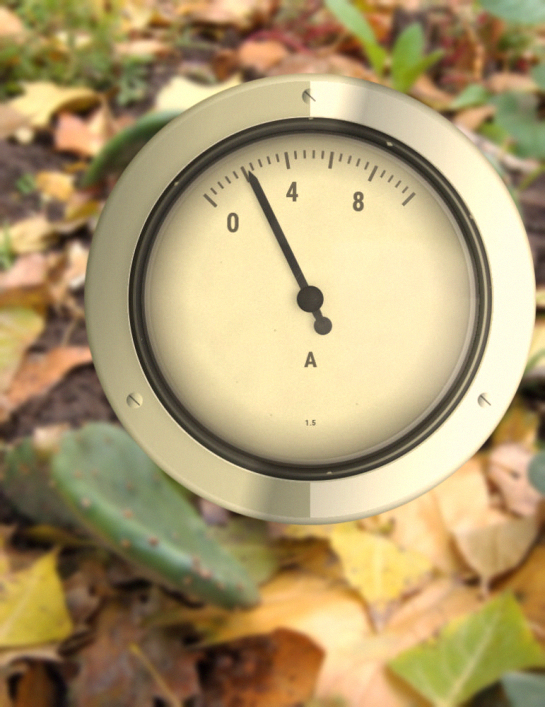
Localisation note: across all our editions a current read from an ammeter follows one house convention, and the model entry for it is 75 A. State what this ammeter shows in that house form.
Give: 2.2 A
